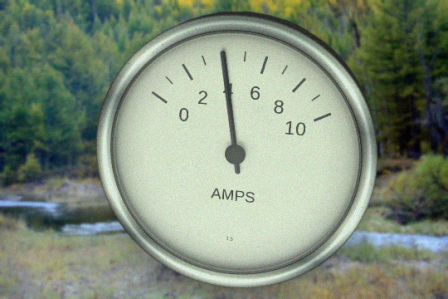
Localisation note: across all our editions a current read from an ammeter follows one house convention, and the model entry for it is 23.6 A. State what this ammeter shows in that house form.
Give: 4 A
